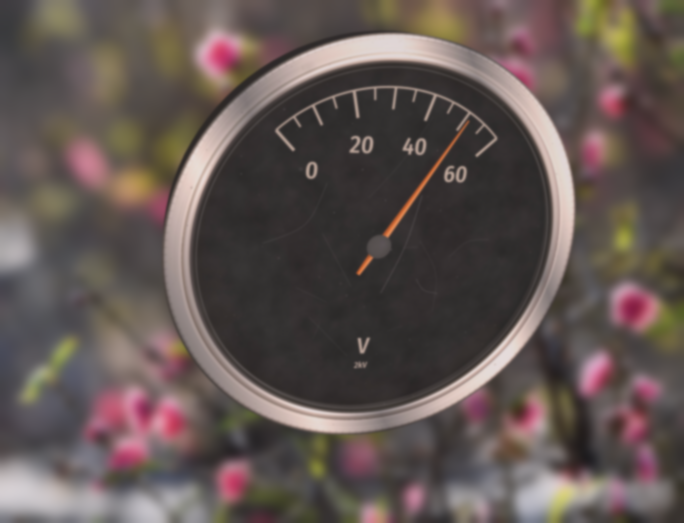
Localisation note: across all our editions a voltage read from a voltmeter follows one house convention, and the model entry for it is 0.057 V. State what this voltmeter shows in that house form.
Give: 50 V
